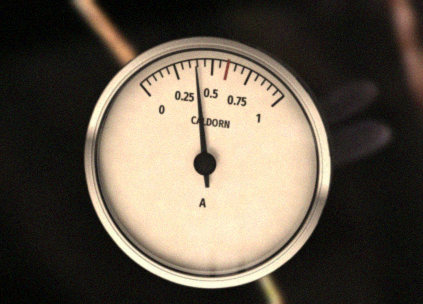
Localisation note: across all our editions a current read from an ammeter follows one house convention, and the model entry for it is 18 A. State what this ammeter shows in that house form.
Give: 0.4 A
